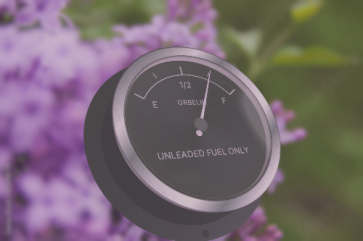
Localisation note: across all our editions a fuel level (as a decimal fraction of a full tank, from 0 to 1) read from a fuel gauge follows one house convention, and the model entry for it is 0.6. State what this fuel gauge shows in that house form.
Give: 0.75
